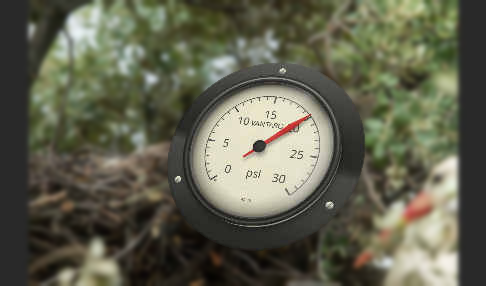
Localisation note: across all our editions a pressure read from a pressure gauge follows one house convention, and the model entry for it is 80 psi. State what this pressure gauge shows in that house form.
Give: 20 psi
